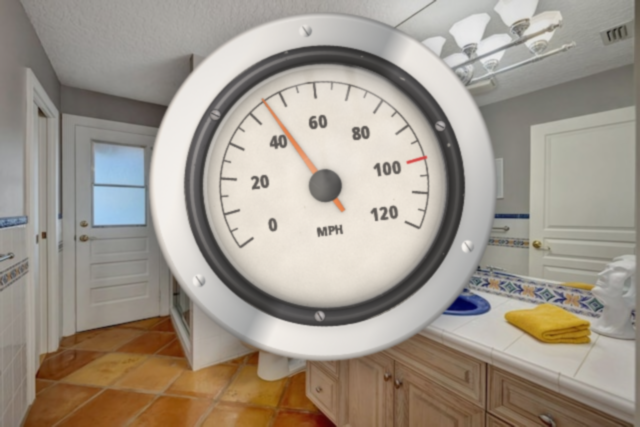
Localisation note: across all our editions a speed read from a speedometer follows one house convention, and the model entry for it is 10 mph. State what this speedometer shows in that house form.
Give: 45 mph
